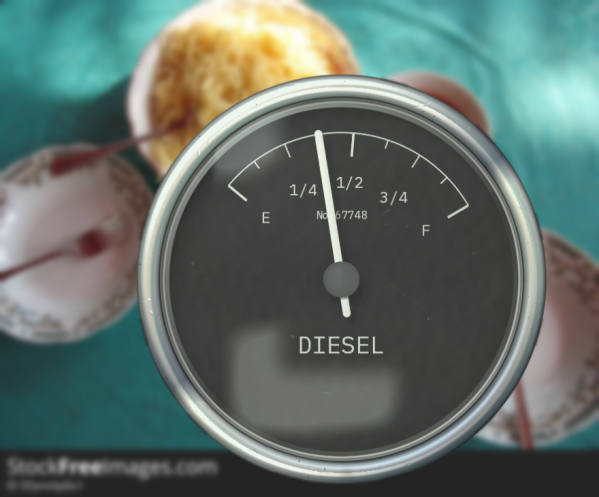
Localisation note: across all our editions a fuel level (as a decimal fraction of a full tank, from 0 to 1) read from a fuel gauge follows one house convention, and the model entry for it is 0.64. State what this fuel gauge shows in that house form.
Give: 0.375
